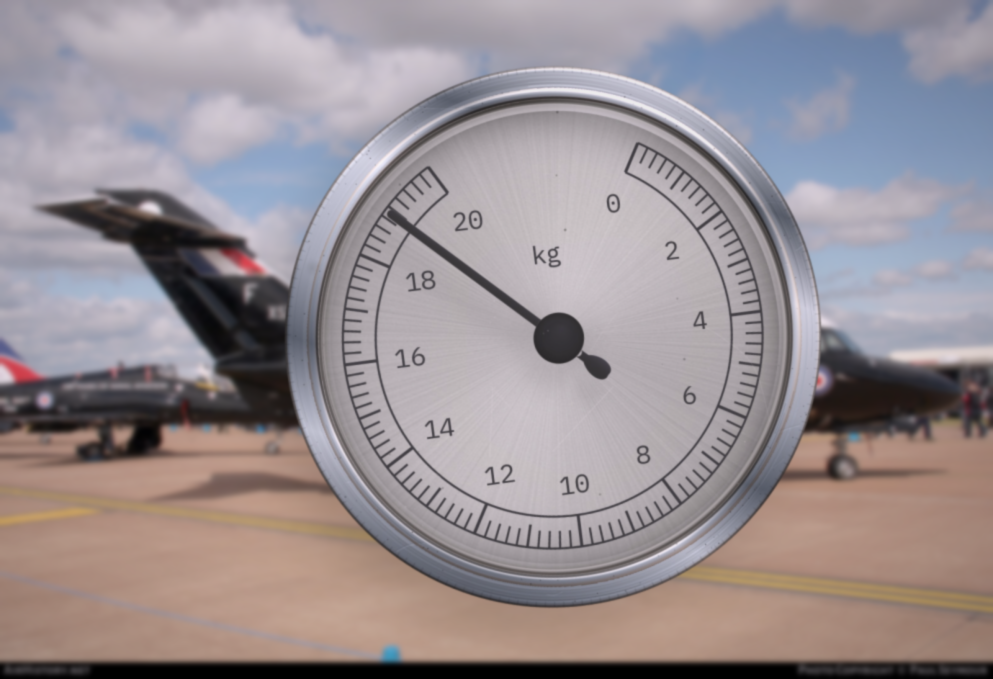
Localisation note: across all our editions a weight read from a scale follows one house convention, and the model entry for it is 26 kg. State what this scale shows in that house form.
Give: 18.9 kg
